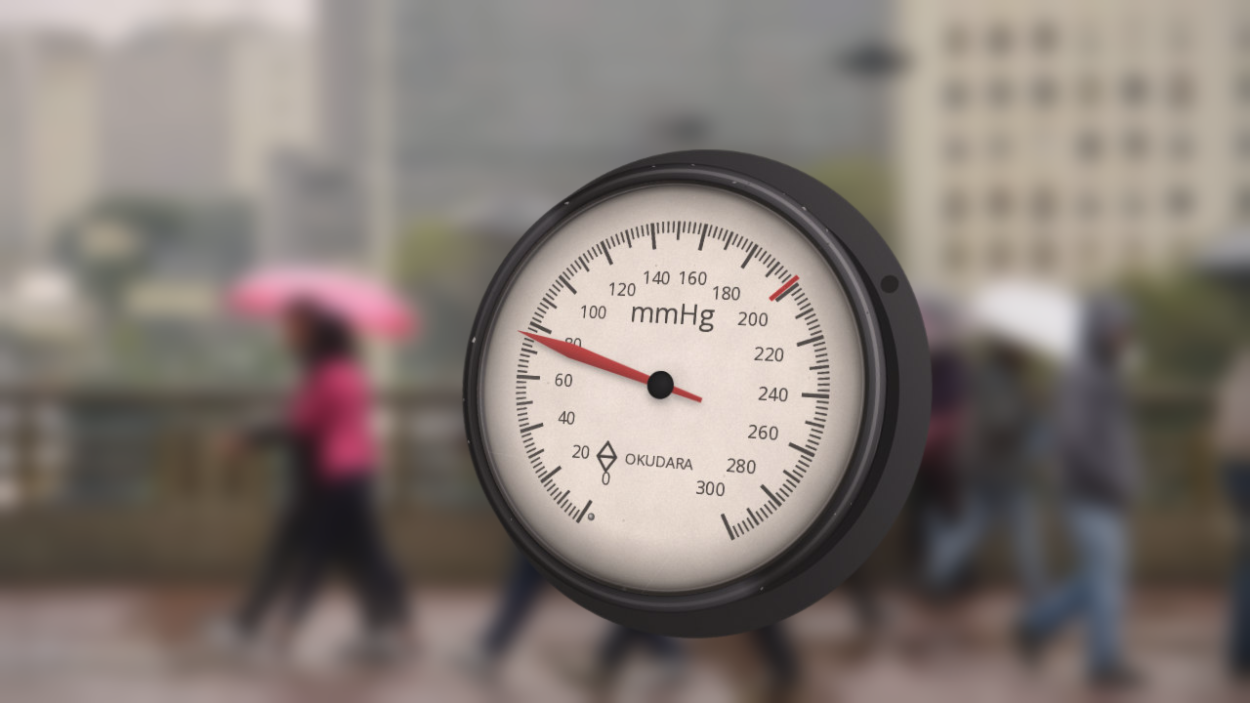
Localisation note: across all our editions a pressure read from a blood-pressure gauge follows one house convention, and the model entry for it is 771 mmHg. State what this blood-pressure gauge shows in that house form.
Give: 76 mmHg
